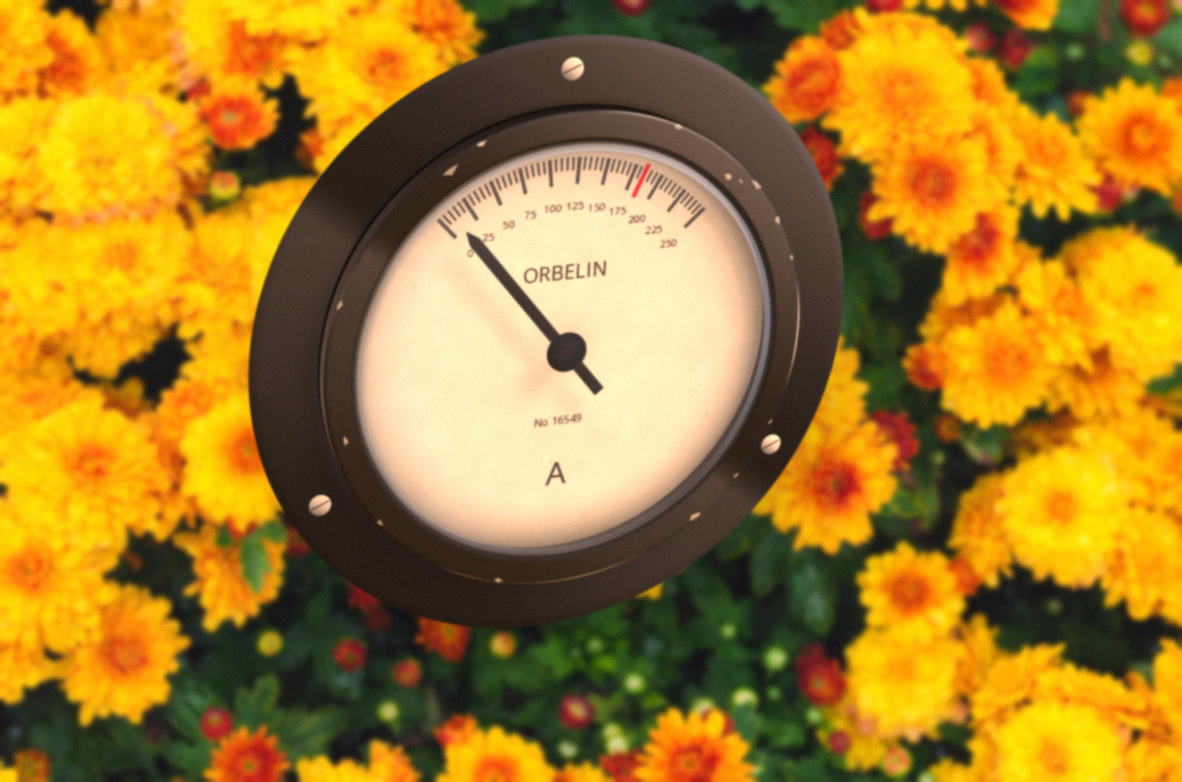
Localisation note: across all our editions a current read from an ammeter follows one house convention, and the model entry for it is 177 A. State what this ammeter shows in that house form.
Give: 10 A
